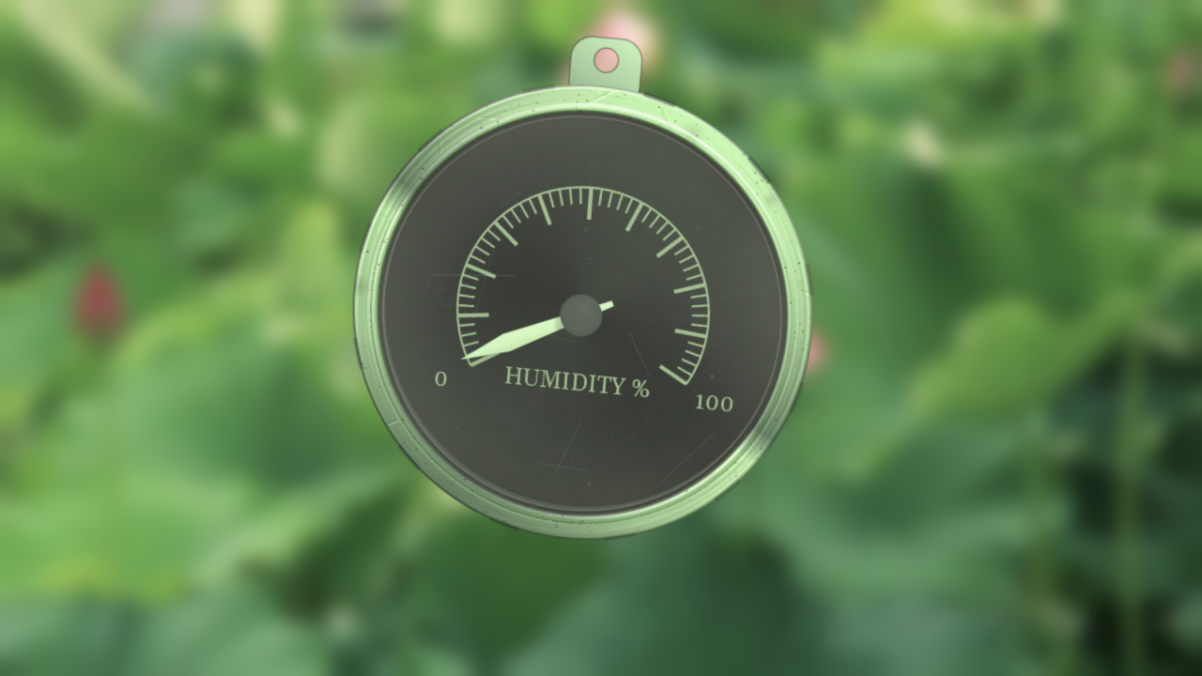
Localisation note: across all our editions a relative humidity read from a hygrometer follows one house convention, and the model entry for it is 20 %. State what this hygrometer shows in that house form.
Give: 2 %
